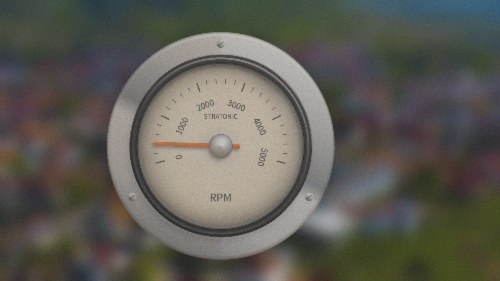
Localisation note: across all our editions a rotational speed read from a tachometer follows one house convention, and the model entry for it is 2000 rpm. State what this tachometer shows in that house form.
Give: 400 rpm
